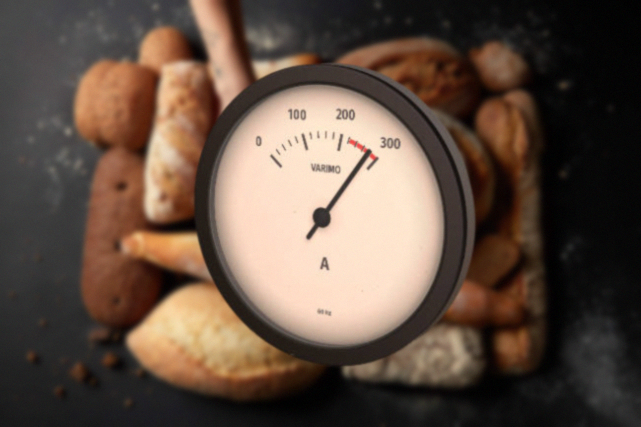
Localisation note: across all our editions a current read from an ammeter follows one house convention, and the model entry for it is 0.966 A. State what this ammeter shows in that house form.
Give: 280 A
